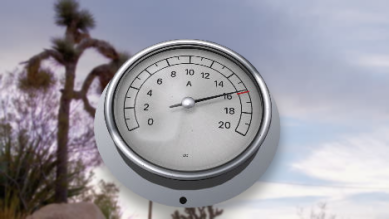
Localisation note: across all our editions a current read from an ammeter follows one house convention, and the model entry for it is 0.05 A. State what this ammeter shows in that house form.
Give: 16 A
